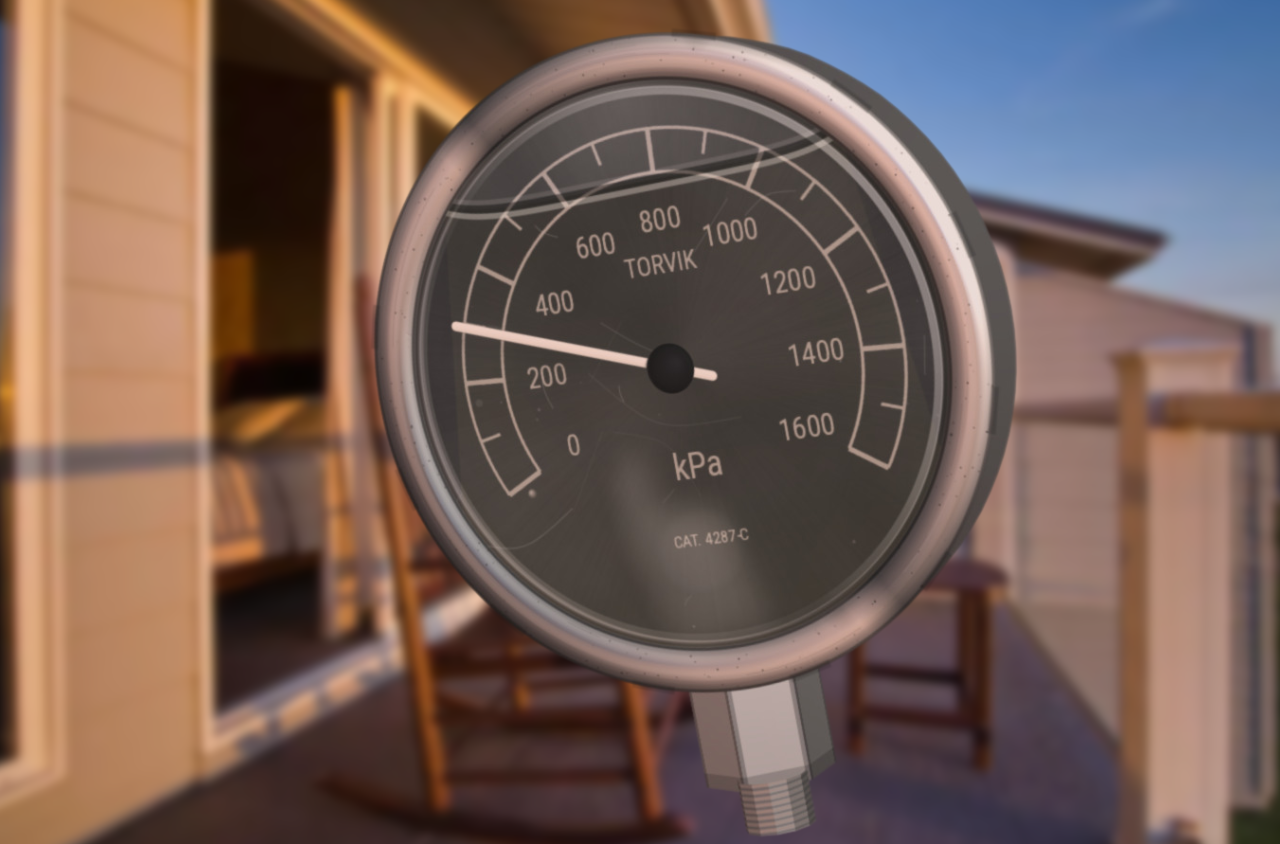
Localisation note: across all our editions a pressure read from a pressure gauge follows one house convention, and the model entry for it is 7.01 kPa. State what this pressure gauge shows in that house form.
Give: 300 kPa
